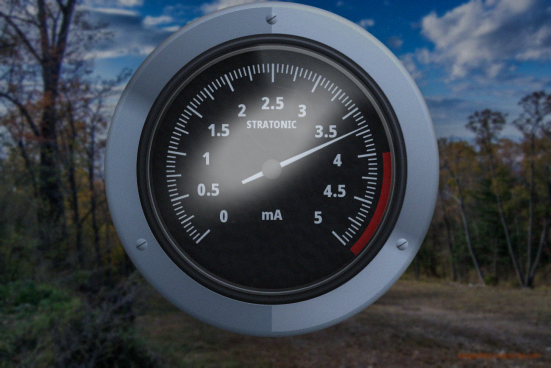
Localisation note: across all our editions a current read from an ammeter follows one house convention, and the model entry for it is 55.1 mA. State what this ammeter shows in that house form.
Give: 3.7 mA
